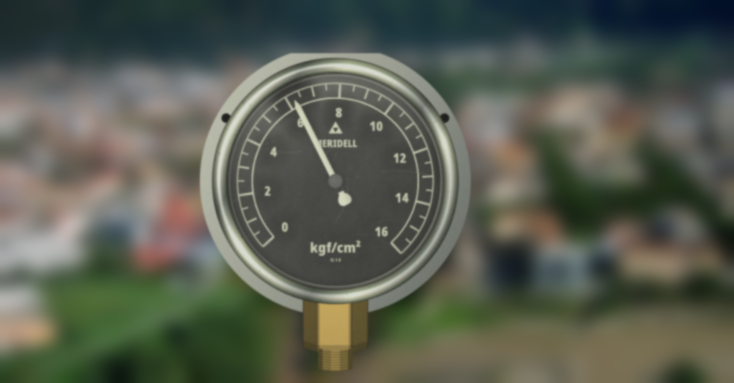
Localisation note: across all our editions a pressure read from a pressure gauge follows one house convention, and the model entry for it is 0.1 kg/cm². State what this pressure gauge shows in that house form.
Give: 6.25 kg/cm²
